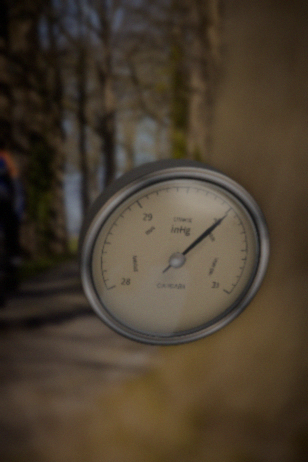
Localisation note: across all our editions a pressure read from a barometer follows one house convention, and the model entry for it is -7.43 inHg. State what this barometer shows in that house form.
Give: 30 inHg
